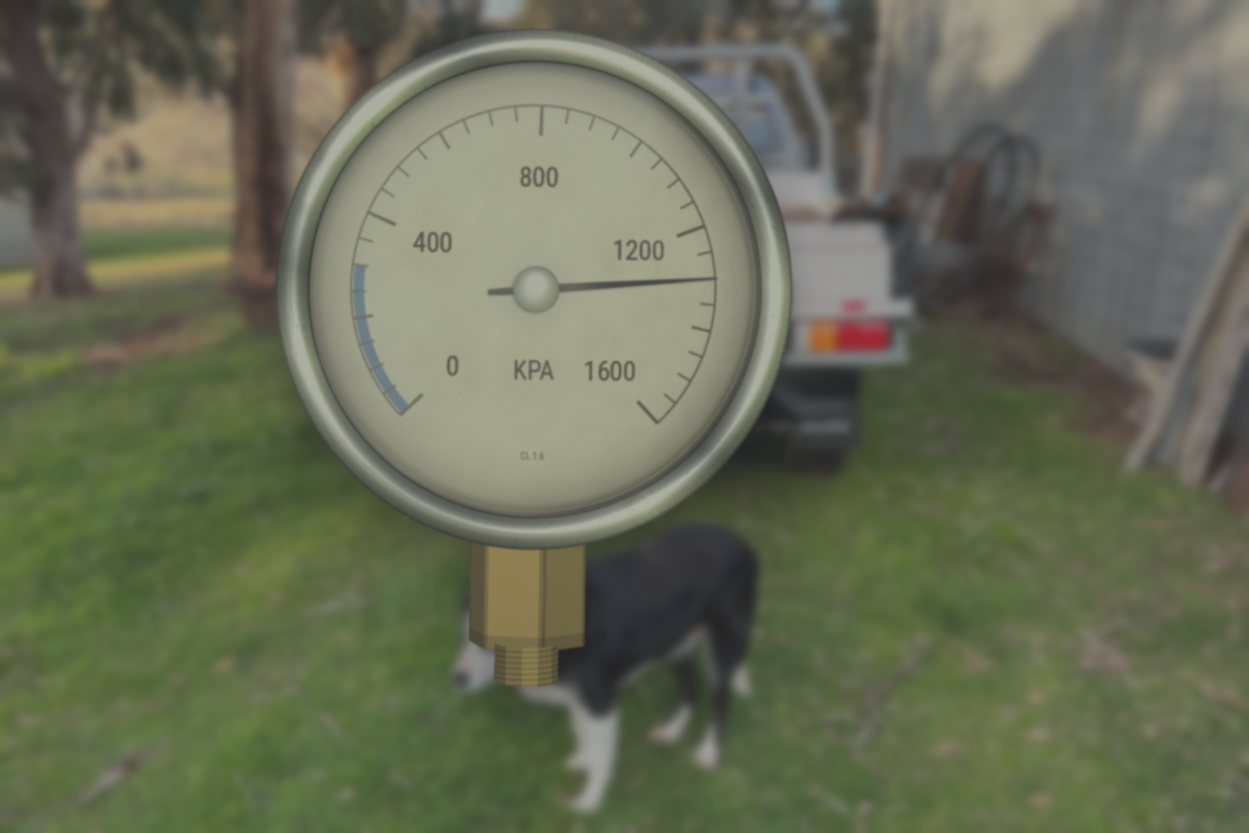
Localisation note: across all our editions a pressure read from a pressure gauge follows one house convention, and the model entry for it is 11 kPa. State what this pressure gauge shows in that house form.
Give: 1300 kPa
